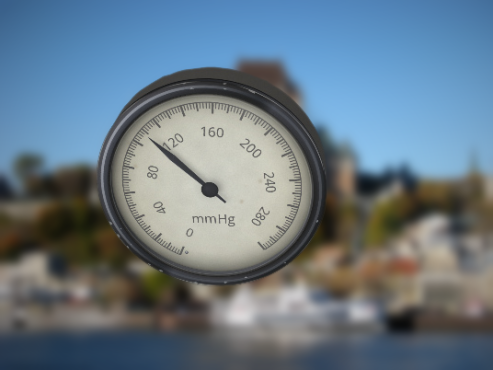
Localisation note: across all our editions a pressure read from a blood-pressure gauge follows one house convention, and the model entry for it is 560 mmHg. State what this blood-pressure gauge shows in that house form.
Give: 110 mmHg
